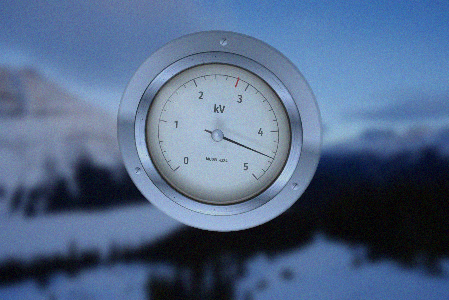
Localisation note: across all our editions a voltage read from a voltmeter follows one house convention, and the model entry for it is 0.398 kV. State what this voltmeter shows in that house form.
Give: 4.5 kV
